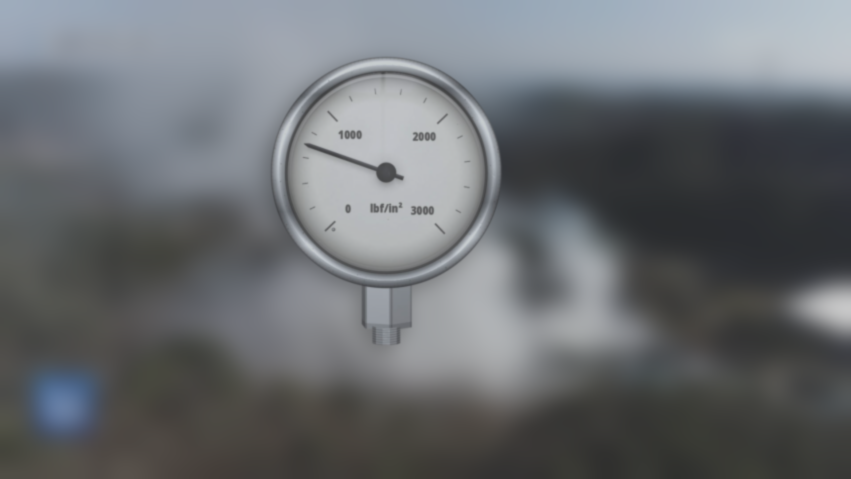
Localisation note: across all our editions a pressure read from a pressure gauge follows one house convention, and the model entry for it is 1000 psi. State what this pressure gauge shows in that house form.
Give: 700 psi
